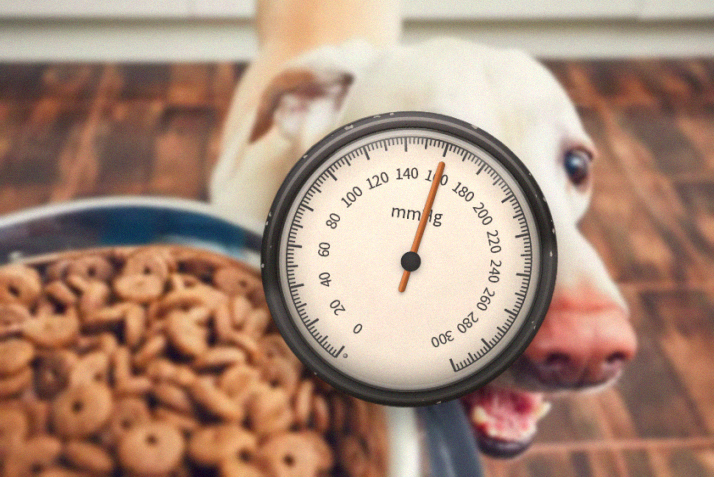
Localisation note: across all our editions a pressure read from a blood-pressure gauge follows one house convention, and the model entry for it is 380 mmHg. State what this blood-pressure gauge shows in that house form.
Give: 160 mmHg
